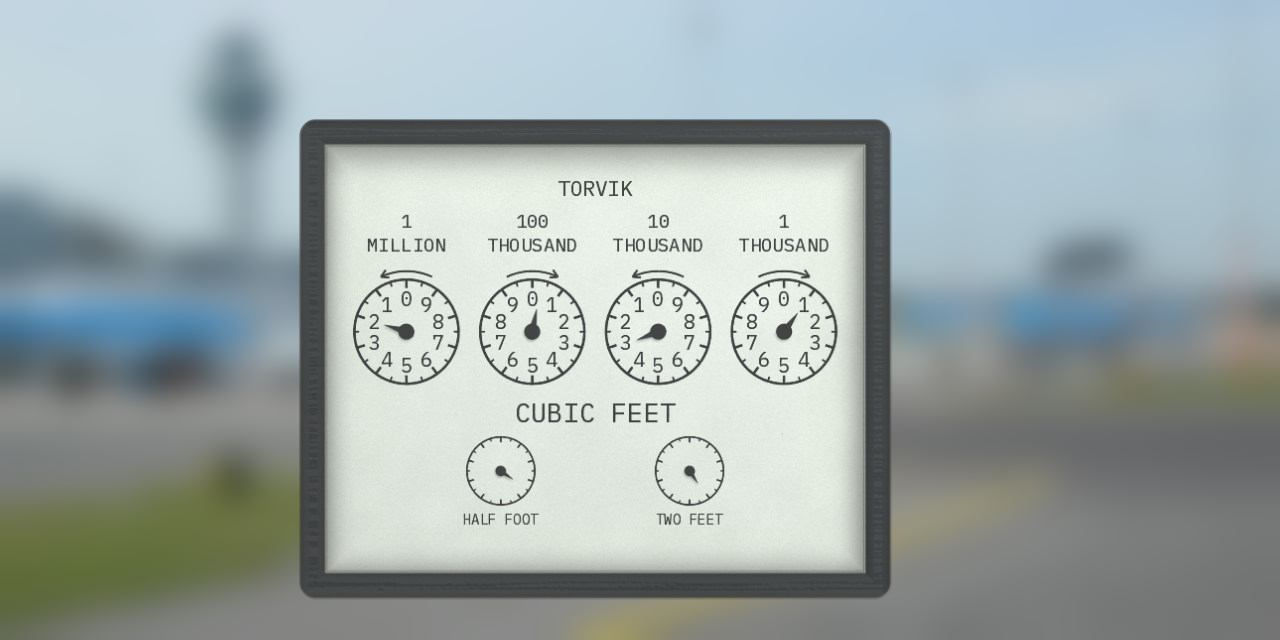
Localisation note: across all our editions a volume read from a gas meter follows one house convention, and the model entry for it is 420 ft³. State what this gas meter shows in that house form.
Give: 203100 ft³
